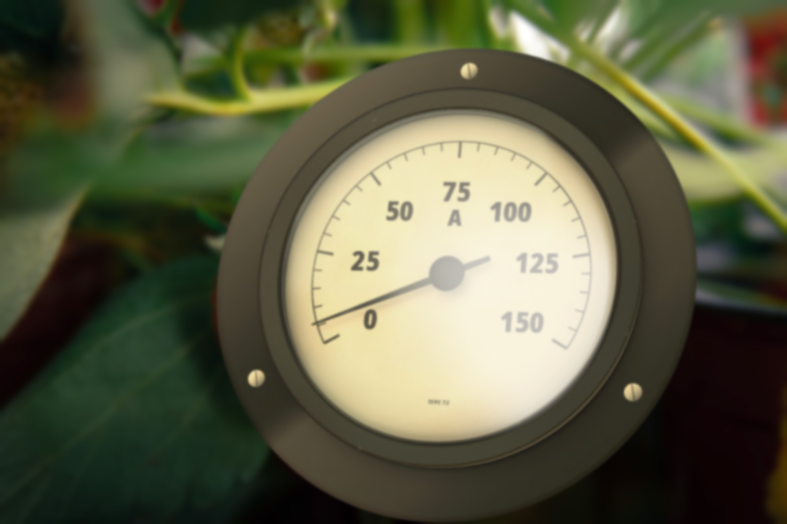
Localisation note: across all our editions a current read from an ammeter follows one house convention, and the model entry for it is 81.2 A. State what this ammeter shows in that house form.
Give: 5 A
